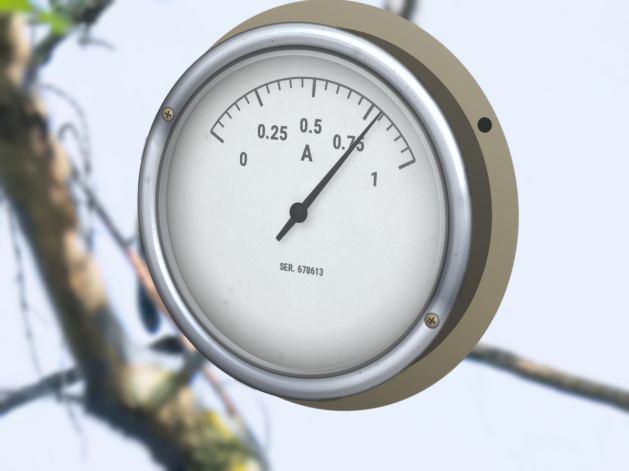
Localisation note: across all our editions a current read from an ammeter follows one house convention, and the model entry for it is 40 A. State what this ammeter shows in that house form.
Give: 0.8 A
